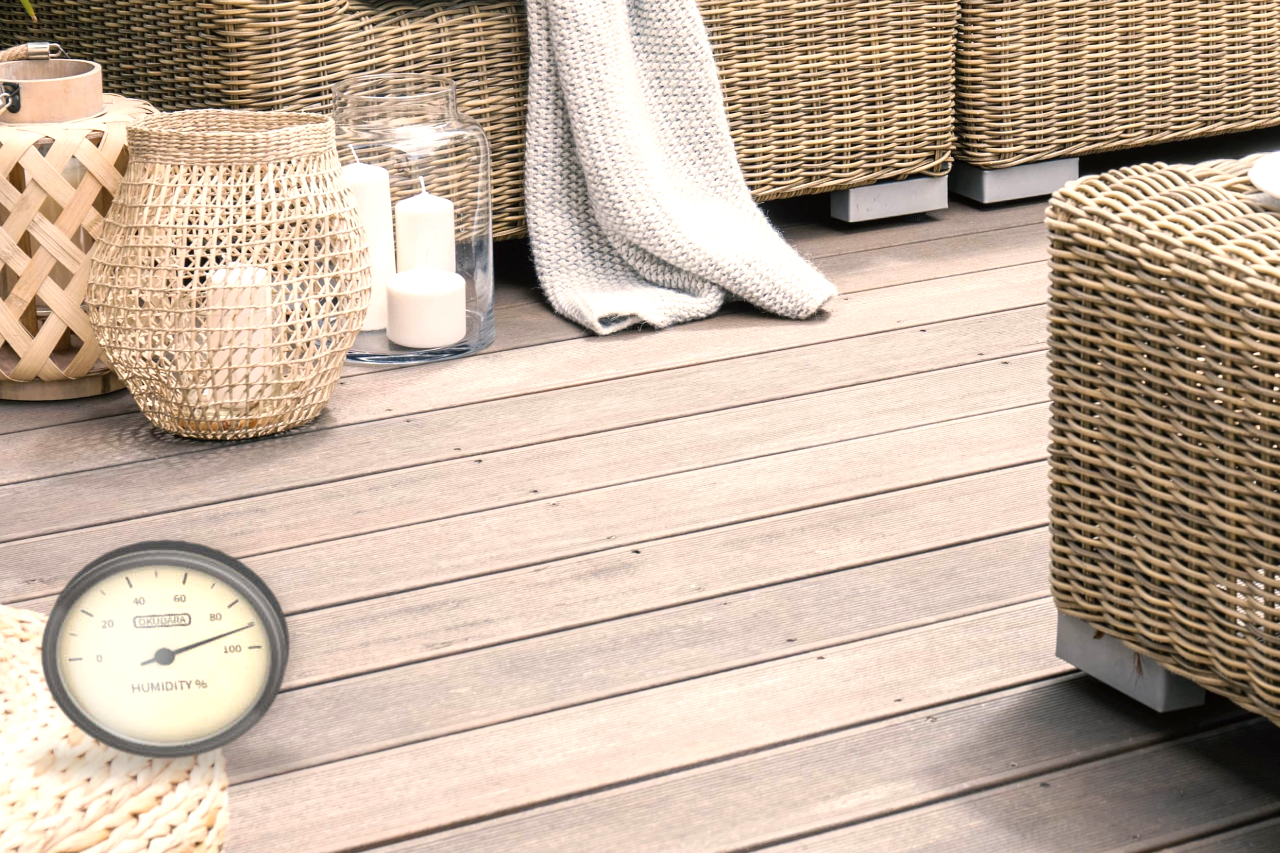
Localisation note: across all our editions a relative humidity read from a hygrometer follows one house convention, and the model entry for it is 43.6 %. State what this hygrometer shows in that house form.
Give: 90 %
